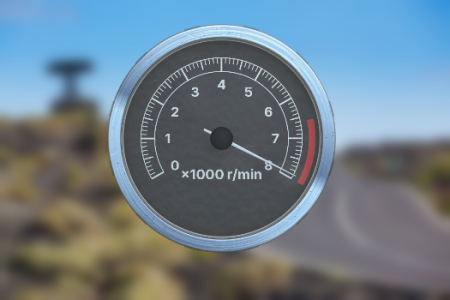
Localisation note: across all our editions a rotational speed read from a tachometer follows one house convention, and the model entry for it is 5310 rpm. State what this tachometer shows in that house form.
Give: 7900 rpm
